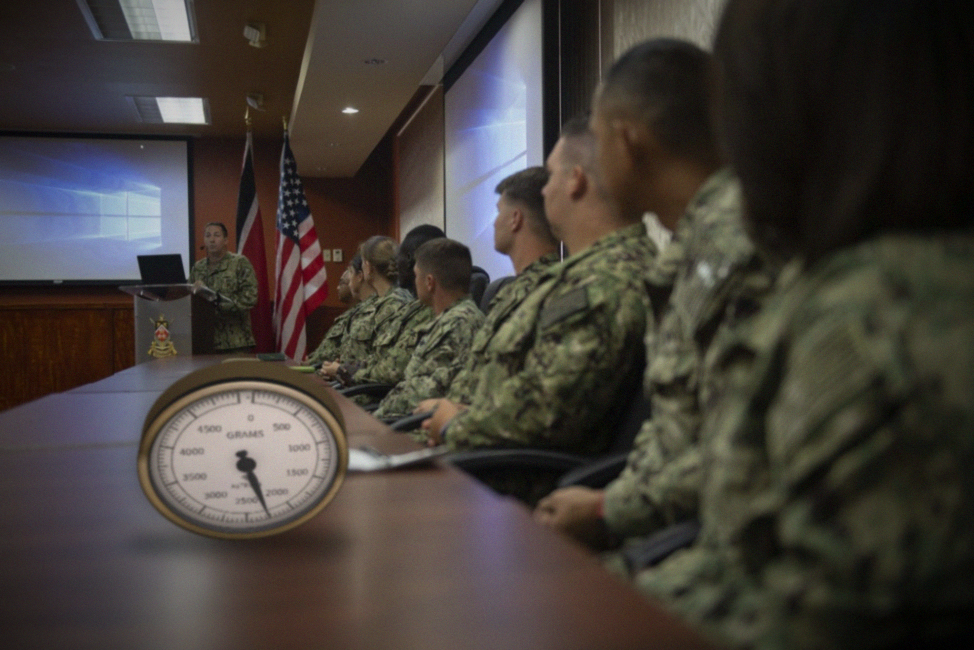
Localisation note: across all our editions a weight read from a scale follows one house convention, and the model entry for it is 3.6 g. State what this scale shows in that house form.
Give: 2250 g
